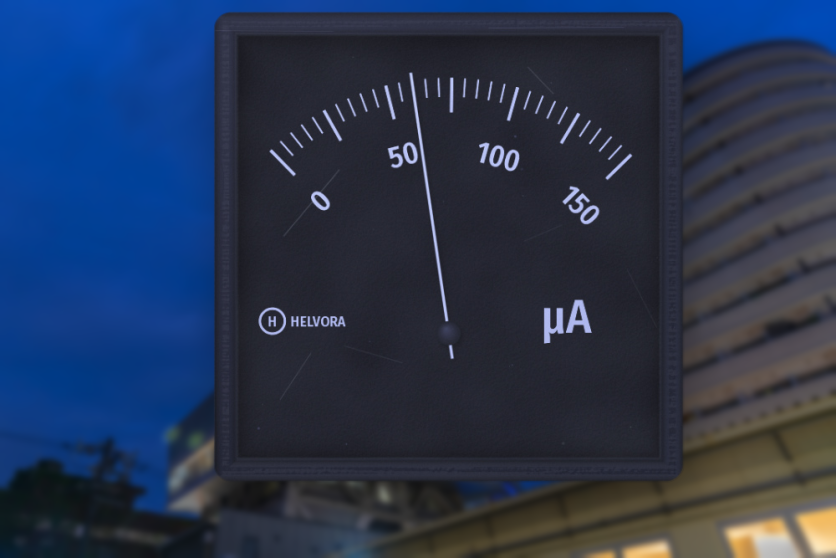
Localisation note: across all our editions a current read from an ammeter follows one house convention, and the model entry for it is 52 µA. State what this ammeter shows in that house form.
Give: 60 µA
